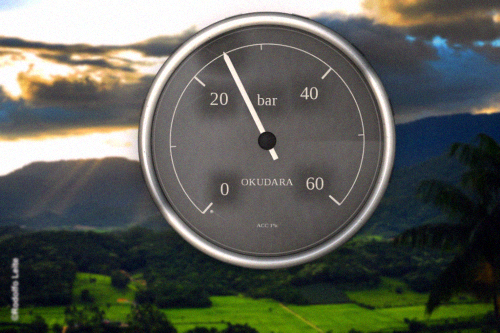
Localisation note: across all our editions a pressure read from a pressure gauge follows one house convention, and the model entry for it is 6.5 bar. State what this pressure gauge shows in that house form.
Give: 25 bar
